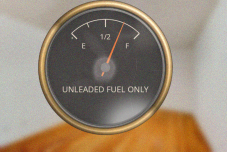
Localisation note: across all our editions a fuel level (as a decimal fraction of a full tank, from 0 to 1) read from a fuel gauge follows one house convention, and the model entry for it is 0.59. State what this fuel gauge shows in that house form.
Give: 0.75
